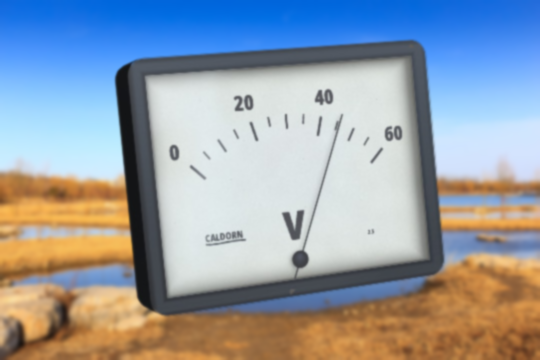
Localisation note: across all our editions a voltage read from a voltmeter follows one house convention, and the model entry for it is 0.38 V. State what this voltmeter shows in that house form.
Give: 45 V
